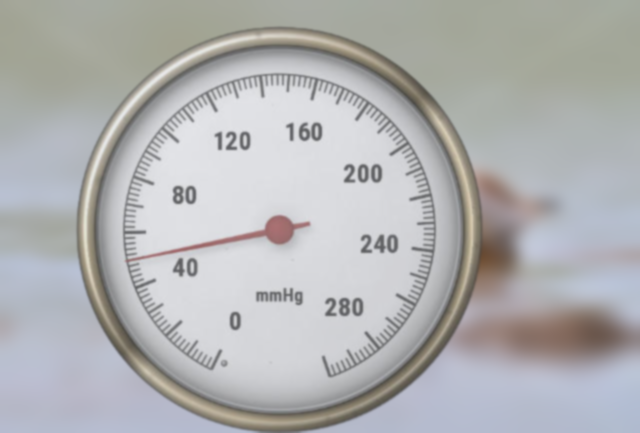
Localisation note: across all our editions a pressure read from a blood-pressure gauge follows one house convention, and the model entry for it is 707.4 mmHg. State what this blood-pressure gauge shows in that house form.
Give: 50 mmHg
